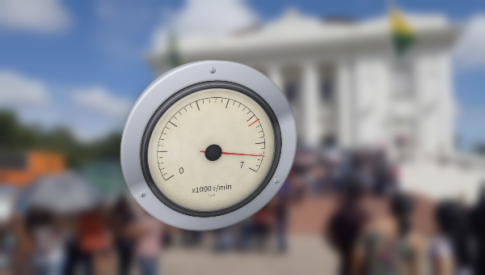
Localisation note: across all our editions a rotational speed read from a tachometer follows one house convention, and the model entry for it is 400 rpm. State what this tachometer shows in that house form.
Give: 6400 rpm
